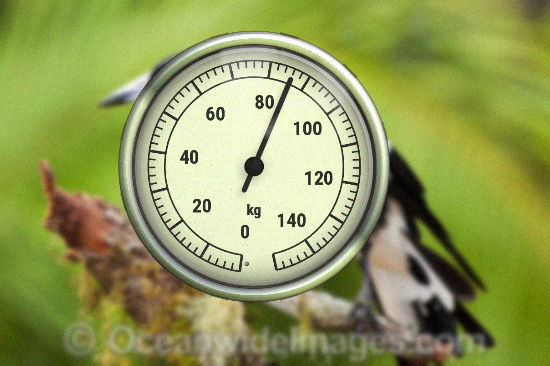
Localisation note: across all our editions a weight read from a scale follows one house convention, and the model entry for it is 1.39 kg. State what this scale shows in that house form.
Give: 86 kg
